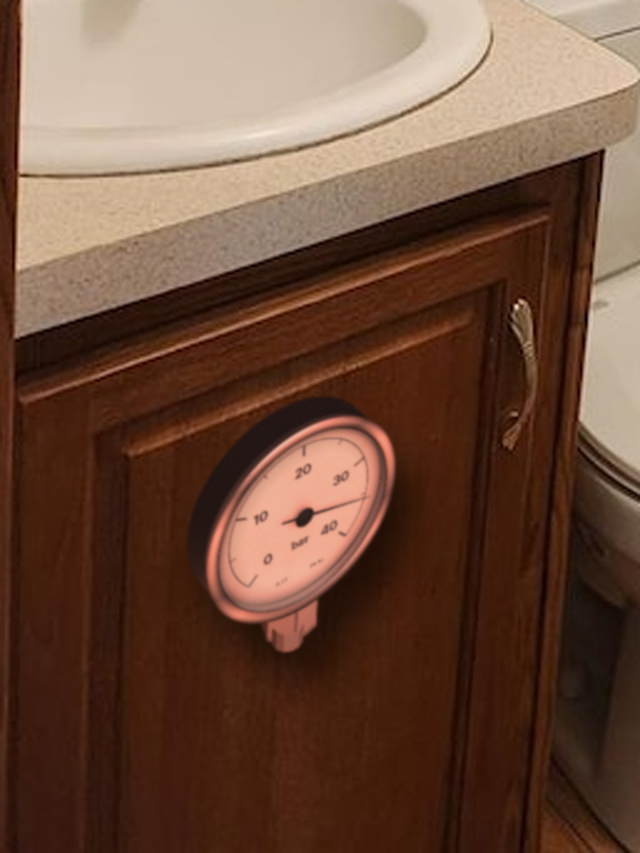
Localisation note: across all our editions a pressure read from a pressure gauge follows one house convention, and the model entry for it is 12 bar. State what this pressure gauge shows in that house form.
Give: 35 bar
